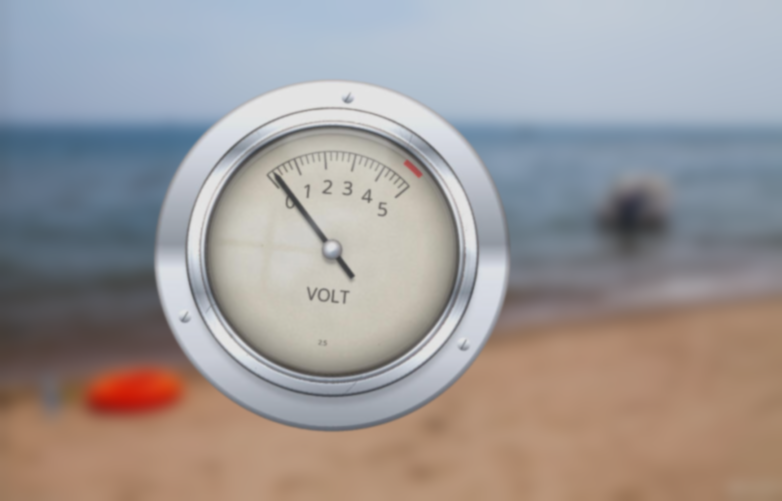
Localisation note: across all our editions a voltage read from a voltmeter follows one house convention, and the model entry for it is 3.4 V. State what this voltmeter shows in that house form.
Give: 0.2 V
